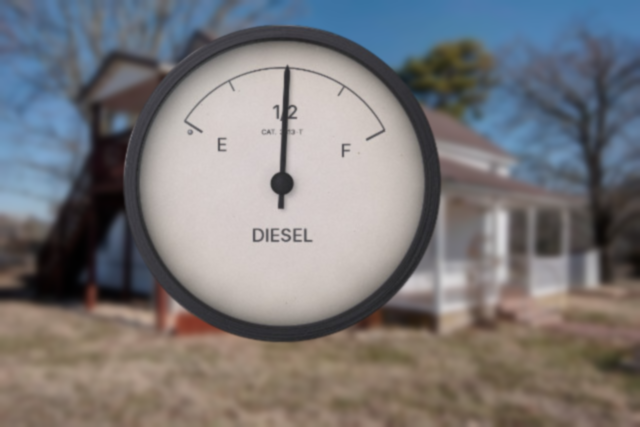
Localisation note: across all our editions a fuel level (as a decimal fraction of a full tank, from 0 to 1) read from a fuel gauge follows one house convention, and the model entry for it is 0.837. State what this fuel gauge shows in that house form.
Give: 0.5
